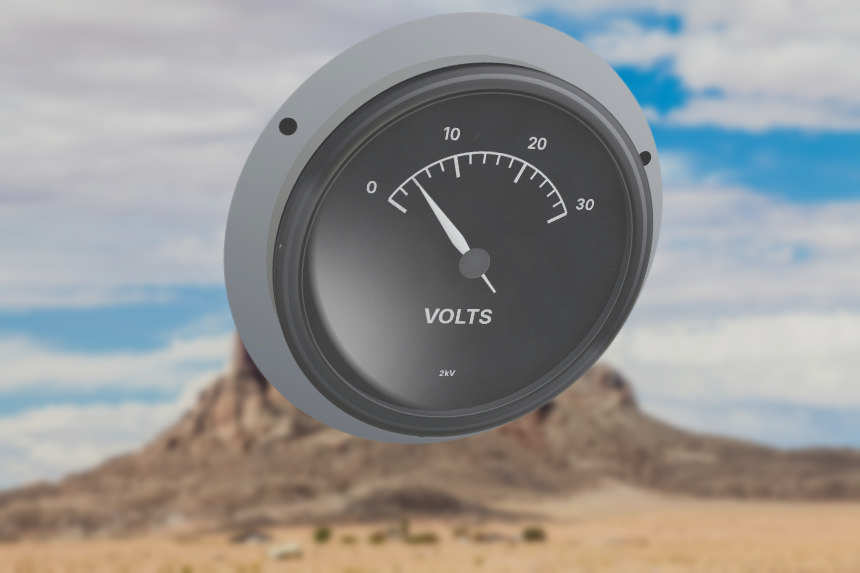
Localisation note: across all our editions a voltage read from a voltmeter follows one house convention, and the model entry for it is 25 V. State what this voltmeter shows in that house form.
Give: 4 V
